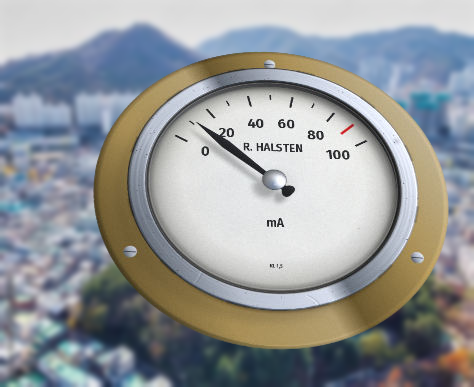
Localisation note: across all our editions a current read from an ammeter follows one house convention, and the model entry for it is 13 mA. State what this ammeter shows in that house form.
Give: 10 mA
